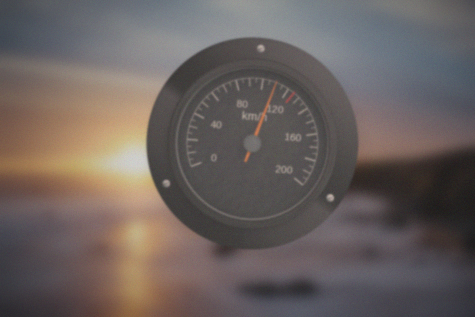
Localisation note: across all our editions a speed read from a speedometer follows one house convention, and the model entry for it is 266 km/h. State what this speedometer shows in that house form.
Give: 110 km/h
